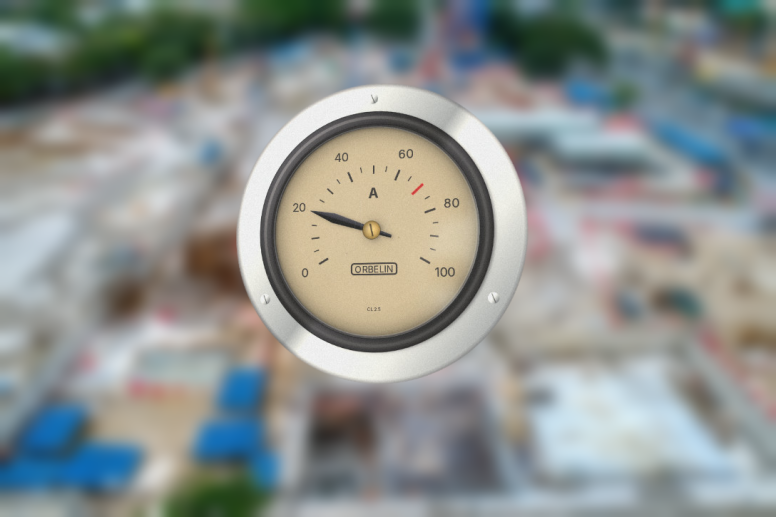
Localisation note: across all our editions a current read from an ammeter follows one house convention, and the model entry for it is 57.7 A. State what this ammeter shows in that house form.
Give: 20 A
